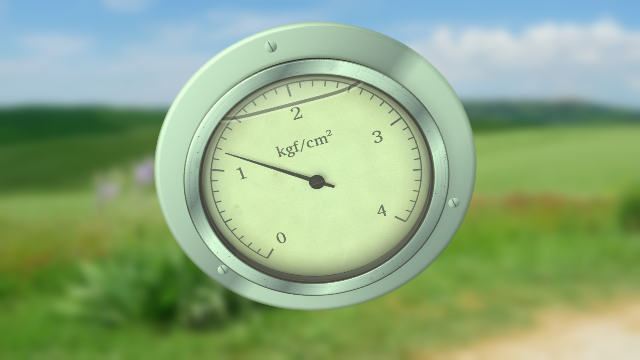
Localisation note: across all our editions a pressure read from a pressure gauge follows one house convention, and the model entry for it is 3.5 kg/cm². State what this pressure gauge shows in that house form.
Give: 1.2 kg/cm²
